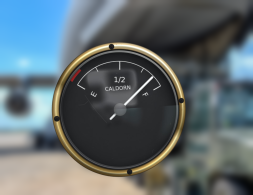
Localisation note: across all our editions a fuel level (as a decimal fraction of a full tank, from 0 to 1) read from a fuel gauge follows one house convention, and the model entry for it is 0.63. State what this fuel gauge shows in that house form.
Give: 0.875
